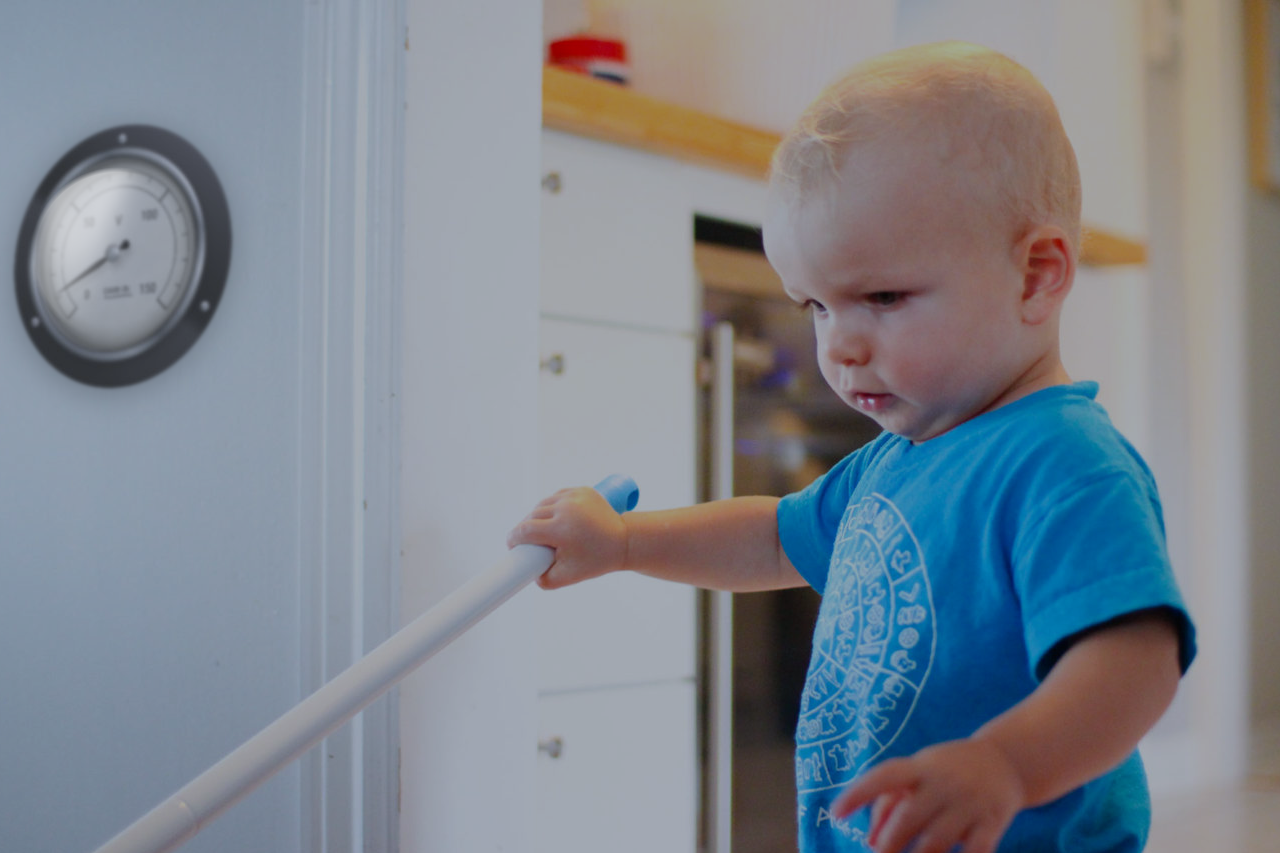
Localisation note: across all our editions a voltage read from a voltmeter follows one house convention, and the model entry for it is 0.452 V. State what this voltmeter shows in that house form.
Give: 10 V
